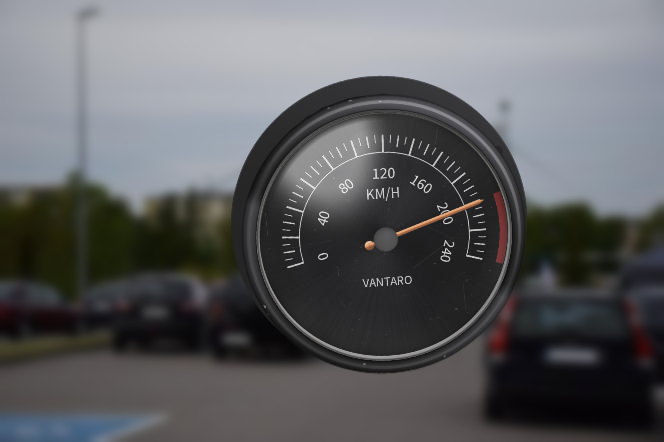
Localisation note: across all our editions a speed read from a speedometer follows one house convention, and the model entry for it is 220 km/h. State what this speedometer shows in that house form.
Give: 200 km/h
